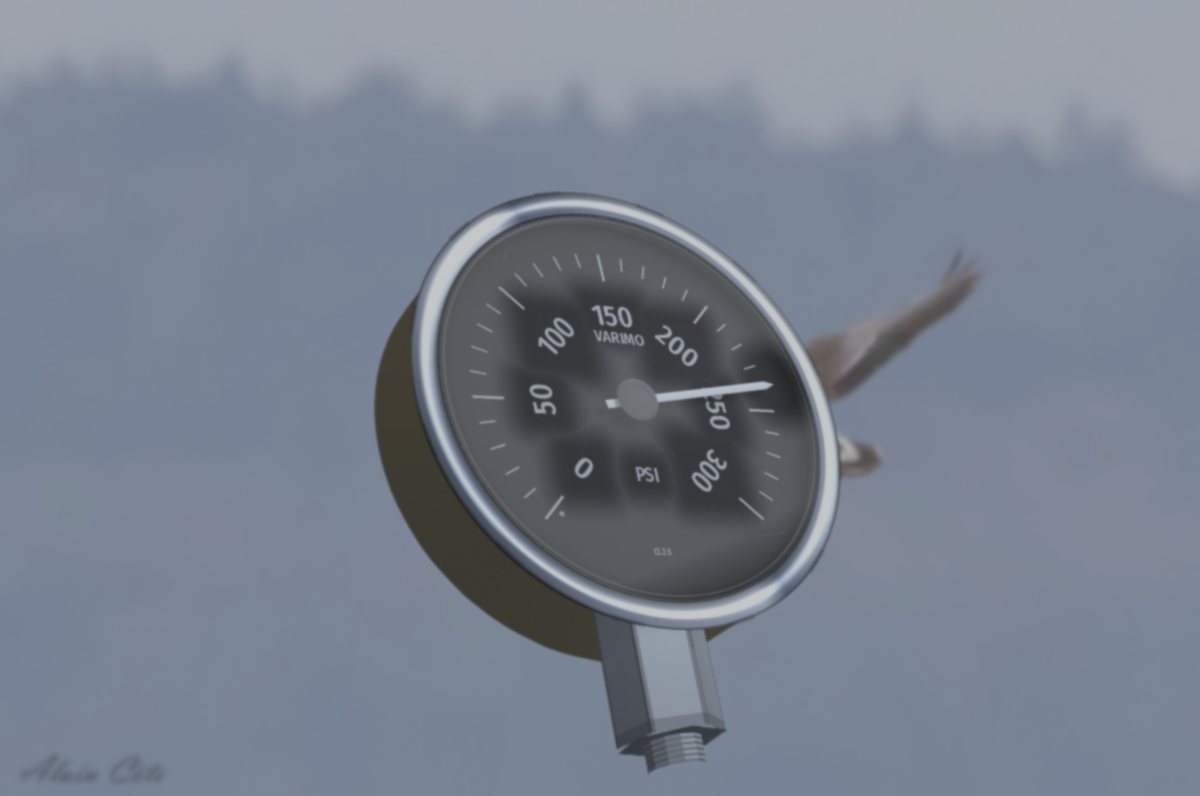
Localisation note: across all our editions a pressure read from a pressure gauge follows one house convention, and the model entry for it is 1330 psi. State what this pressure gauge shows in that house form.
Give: 240 psi
